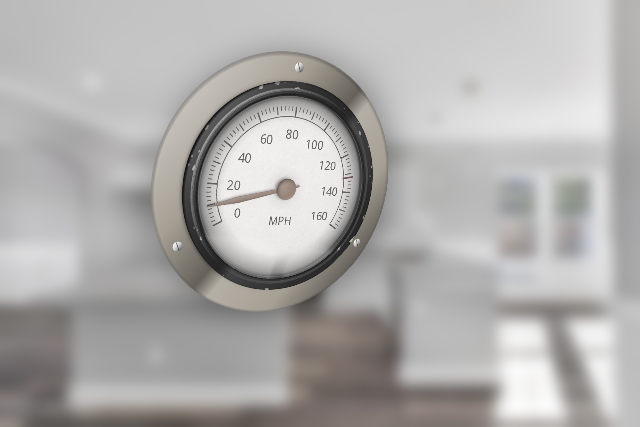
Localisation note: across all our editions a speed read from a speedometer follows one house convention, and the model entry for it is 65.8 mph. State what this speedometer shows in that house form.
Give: 10 mph
